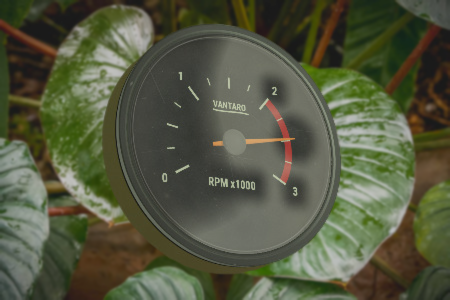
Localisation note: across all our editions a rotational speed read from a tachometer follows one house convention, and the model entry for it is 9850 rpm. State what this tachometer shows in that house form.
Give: 2500 rpm
